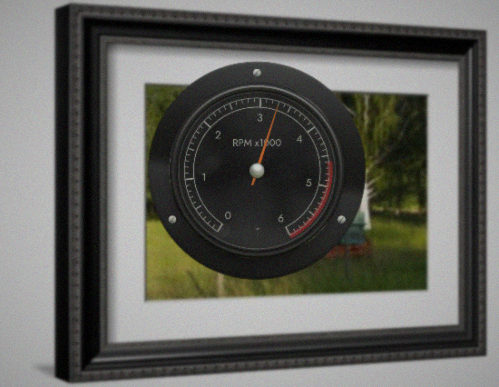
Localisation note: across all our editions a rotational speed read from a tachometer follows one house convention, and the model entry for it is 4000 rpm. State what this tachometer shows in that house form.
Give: 3300 rpm
